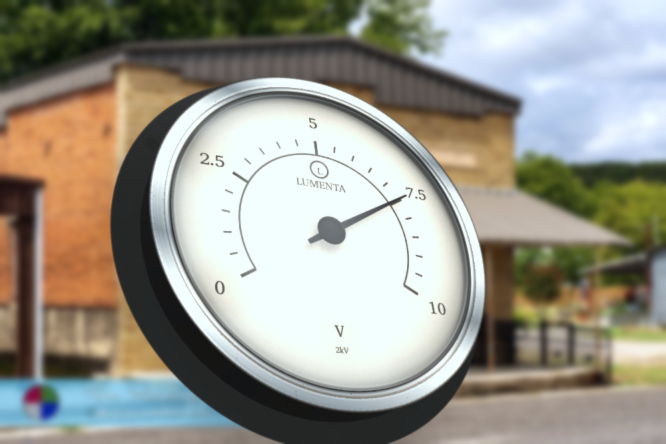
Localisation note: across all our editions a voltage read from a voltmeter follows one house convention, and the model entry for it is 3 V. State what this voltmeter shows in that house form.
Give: 7.5 V
